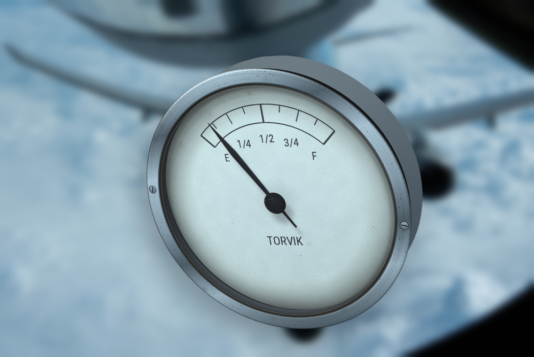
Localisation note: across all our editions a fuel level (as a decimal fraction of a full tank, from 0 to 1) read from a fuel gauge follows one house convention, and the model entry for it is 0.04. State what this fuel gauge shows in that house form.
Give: 0.125
